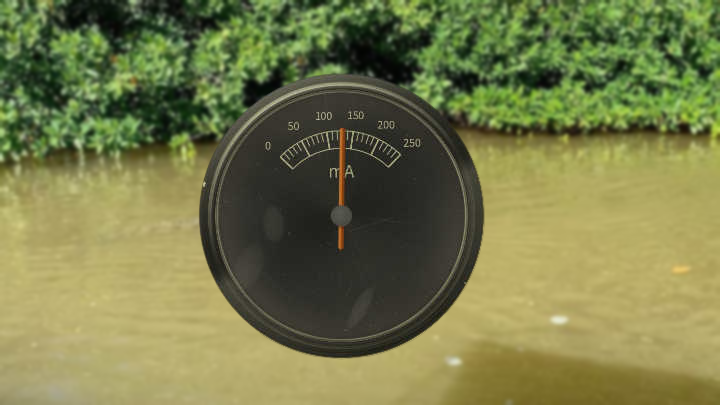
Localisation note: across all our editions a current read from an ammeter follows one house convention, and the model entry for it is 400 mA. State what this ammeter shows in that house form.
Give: 130 mA
